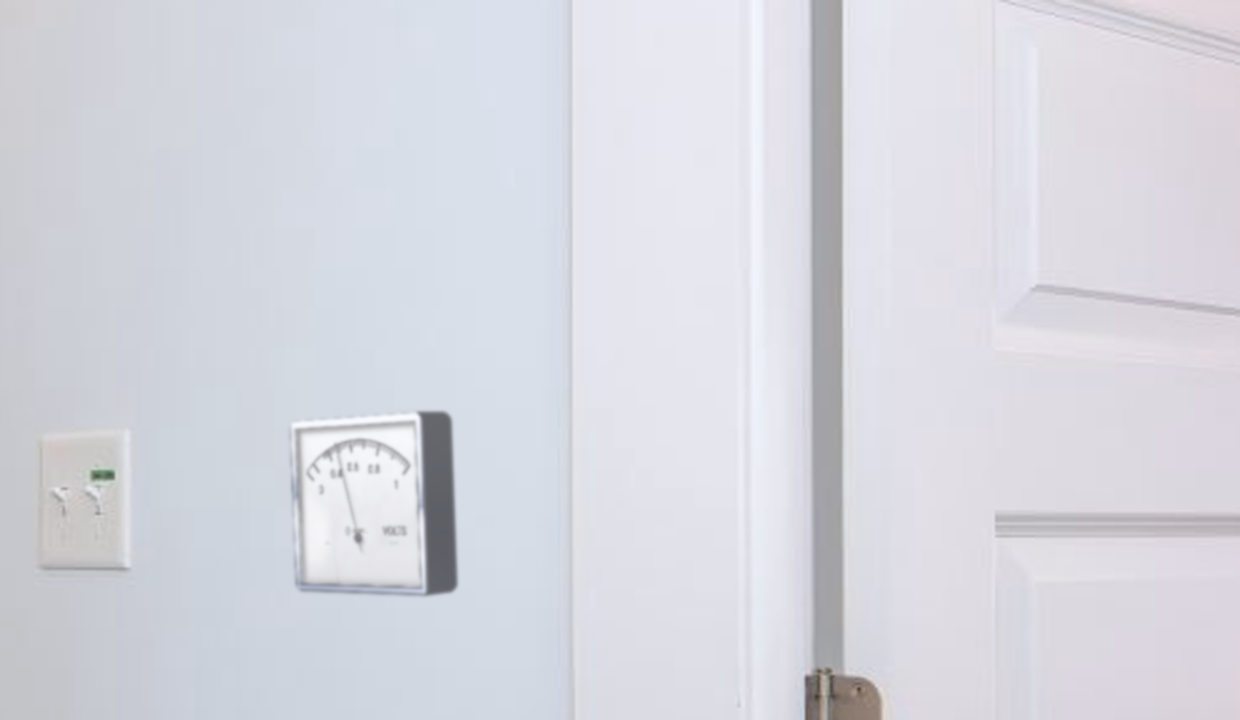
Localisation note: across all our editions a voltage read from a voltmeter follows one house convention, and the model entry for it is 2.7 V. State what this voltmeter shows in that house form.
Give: 0.5 V
